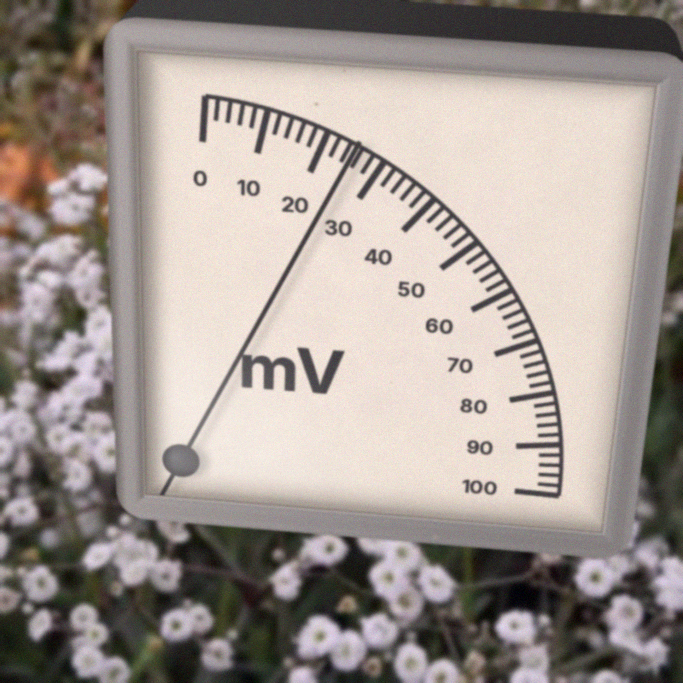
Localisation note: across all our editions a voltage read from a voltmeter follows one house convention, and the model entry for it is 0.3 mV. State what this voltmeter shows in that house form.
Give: 25 mV
